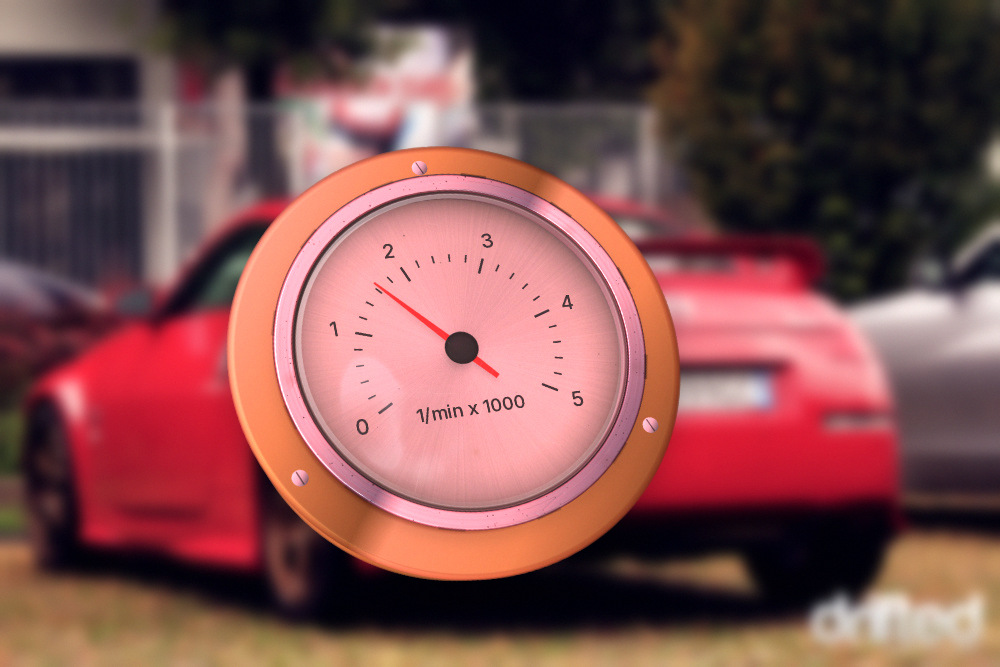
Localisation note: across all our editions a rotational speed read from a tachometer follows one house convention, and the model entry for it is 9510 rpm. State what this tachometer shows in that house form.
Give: 1600 rpm
